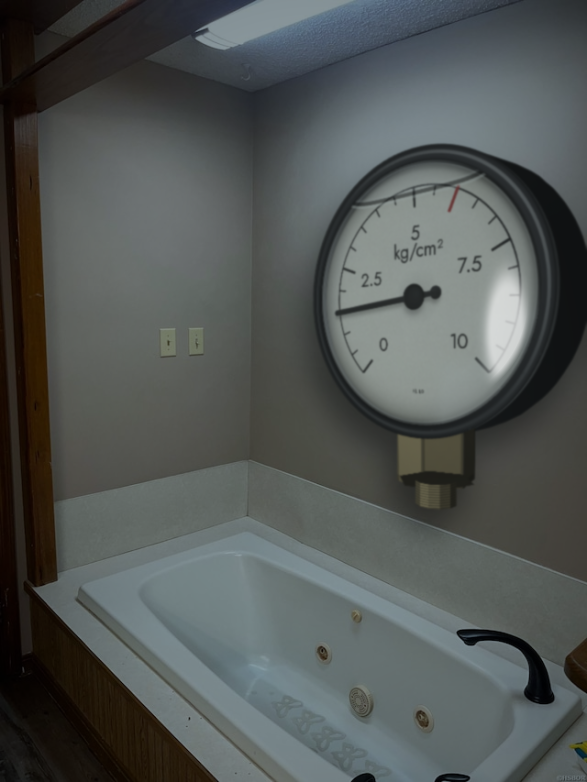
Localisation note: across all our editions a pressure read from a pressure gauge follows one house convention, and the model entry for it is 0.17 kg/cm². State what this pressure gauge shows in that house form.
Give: 1.5 kg/cm²
